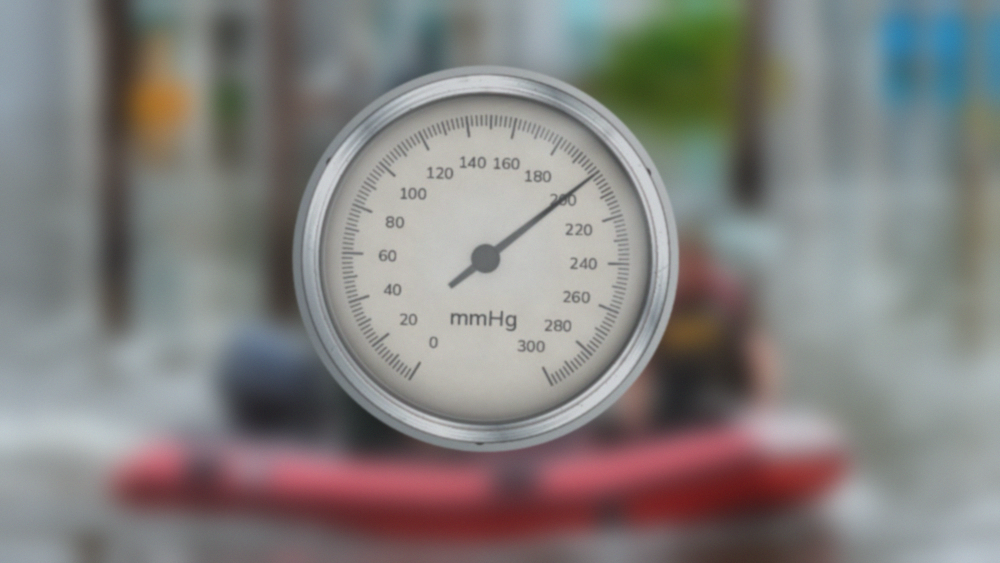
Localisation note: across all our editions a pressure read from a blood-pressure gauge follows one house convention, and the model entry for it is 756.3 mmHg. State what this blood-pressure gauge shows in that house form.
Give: 200 mmHg
